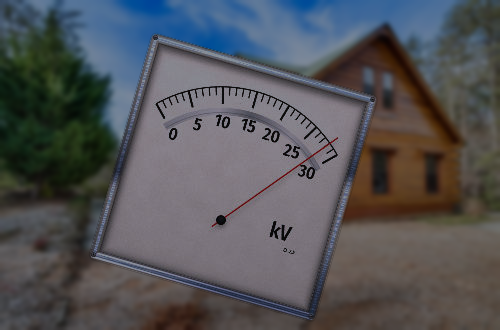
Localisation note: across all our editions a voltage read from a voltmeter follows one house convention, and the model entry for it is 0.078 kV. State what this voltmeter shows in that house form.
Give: 28 kV
